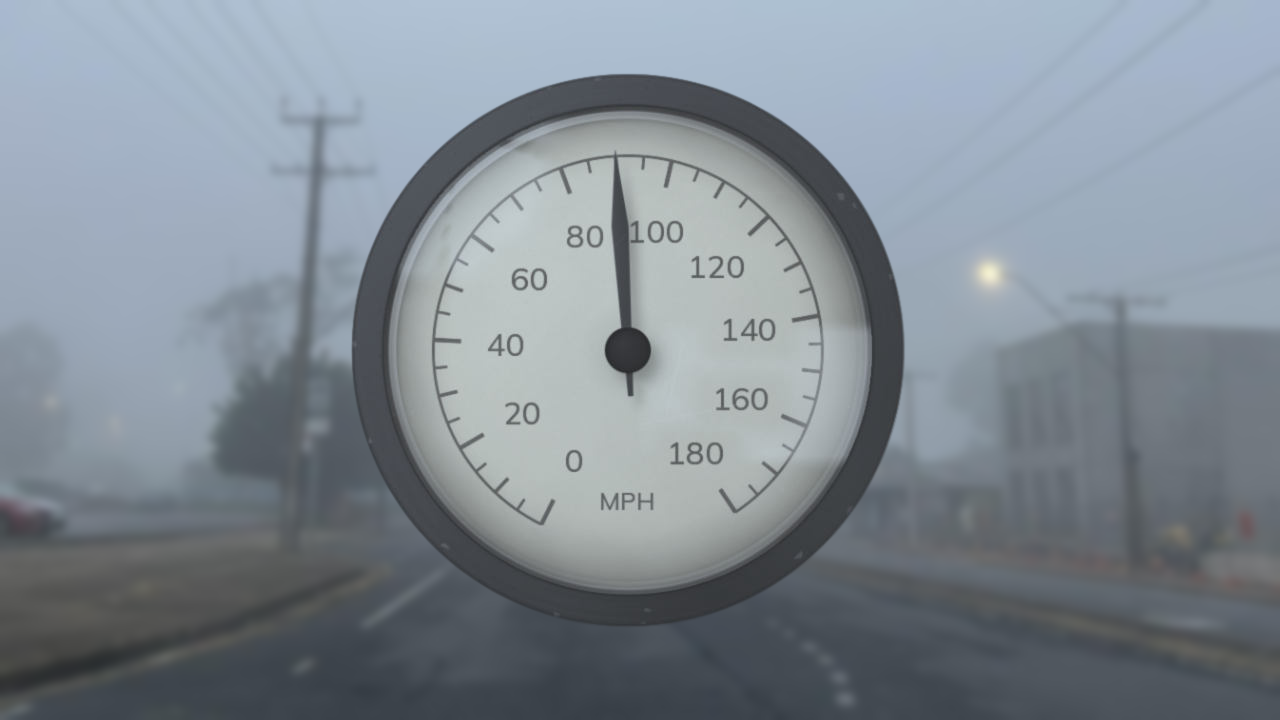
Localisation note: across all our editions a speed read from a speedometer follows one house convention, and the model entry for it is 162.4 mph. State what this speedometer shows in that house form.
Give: 90 mph
